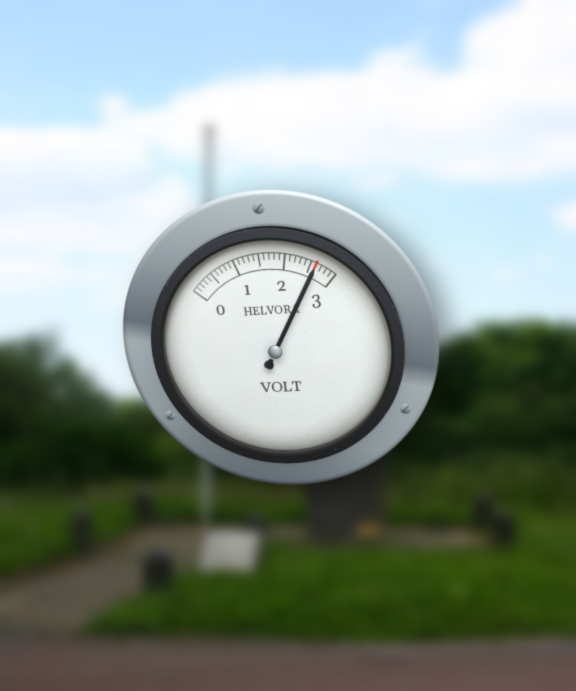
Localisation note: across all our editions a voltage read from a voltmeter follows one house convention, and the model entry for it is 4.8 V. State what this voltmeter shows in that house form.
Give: 2.6 V
